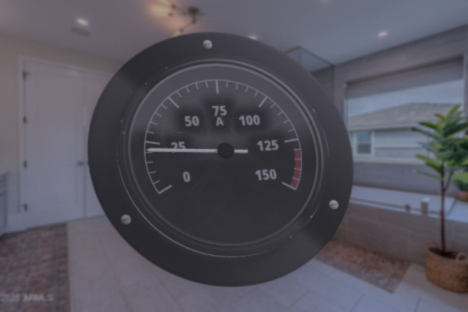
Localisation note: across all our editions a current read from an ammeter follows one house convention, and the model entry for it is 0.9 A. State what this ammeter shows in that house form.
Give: 20 A
